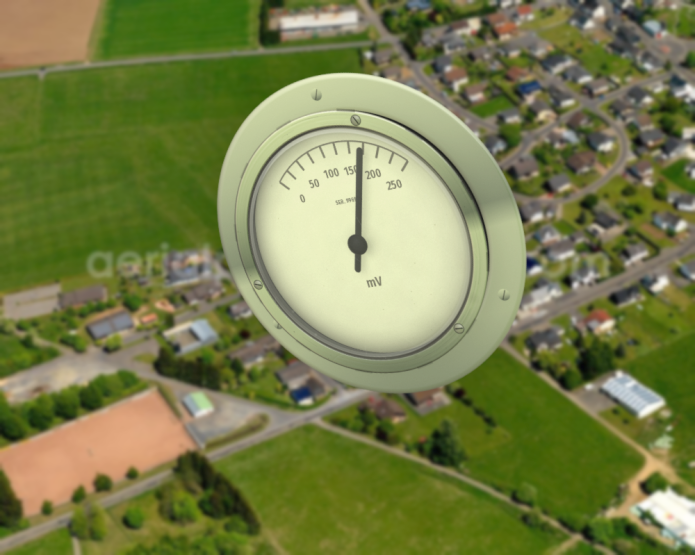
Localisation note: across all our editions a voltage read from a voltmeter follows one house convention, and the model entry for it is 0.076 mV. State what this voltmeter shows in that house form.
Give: 175 mV
